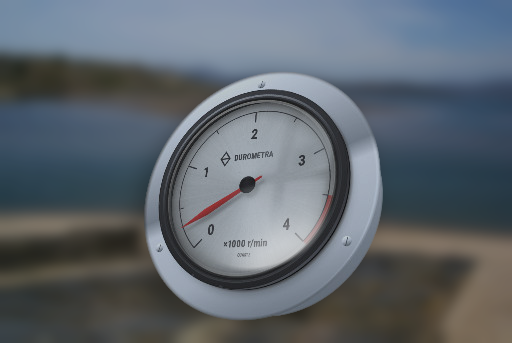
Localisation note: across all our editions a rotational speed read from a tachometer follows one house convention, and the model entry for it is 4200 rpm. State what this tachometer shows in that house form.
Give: 250 rpm
